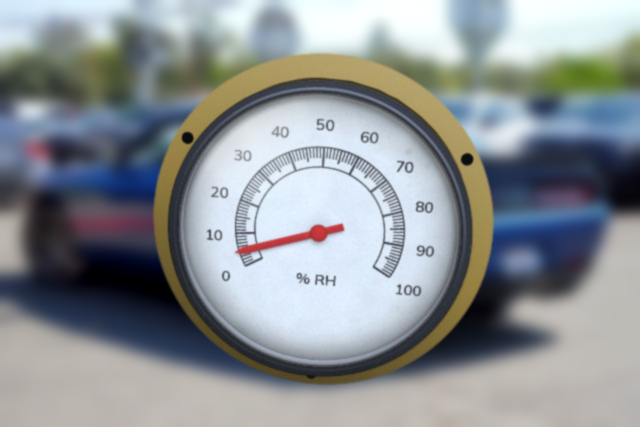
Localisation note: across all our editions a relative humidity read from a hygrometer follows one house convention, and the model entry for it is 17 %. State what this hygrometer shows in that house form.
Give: 5 %
